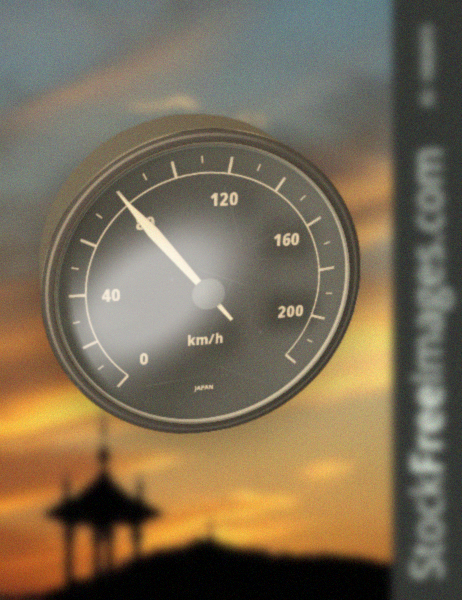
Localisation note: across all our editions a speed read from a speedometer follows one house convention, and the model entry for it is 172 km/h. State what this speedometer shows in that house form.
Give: 80 km/h
